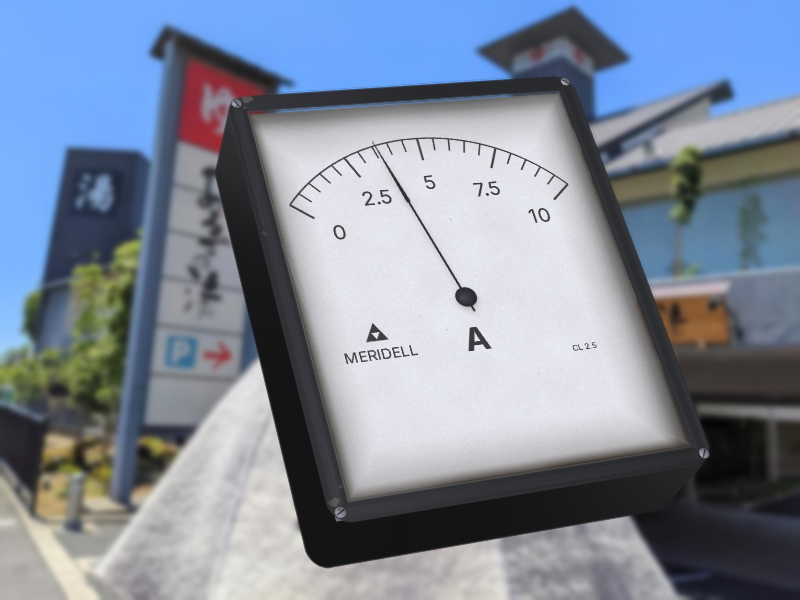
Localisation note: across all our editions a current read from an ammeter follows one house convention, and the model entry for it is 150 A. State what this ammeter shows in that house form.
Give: 3.5 A
